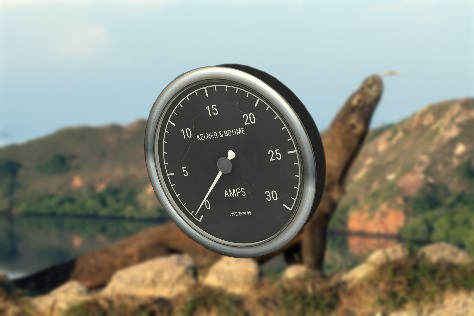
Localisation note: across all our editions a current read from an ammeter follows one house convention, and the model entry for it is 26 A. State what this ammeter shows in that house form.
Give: 0.5 A
